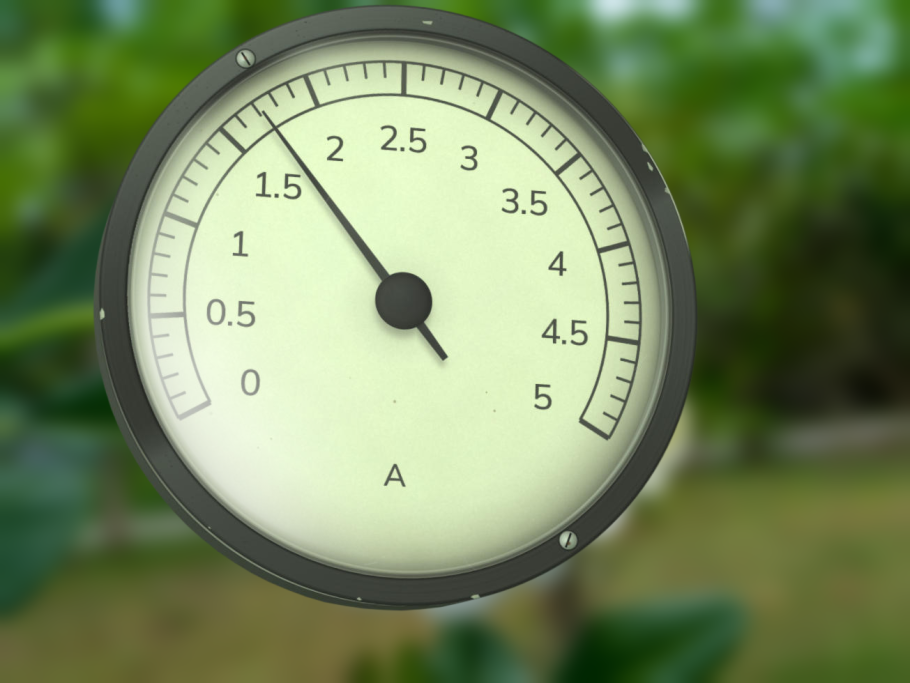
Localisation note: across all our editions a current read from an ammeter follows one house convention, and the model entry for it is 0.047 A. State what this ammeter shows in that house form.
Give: 1.7 A
